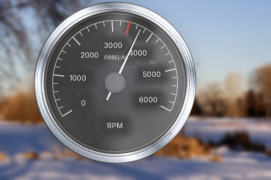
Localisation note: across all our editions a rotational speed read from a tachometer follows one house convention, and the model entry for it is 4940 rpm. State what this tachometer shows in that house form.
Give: 3700 rpm
